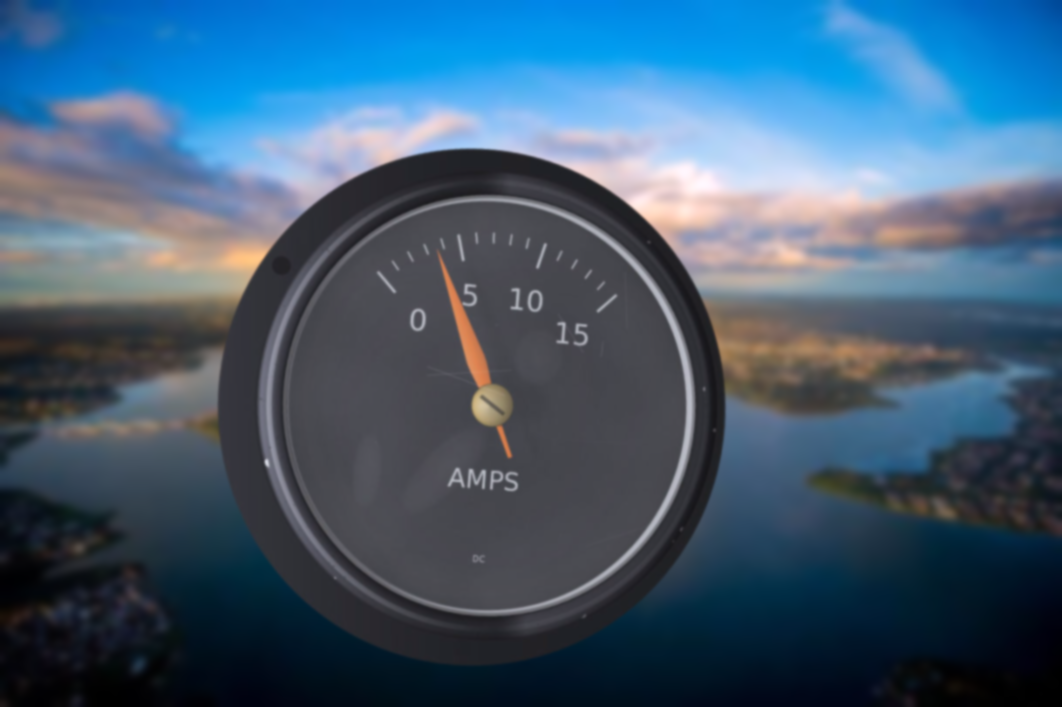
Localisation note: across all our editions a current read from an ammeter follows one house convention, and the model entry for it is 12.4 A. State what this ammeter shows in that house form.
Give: 3.5 A
